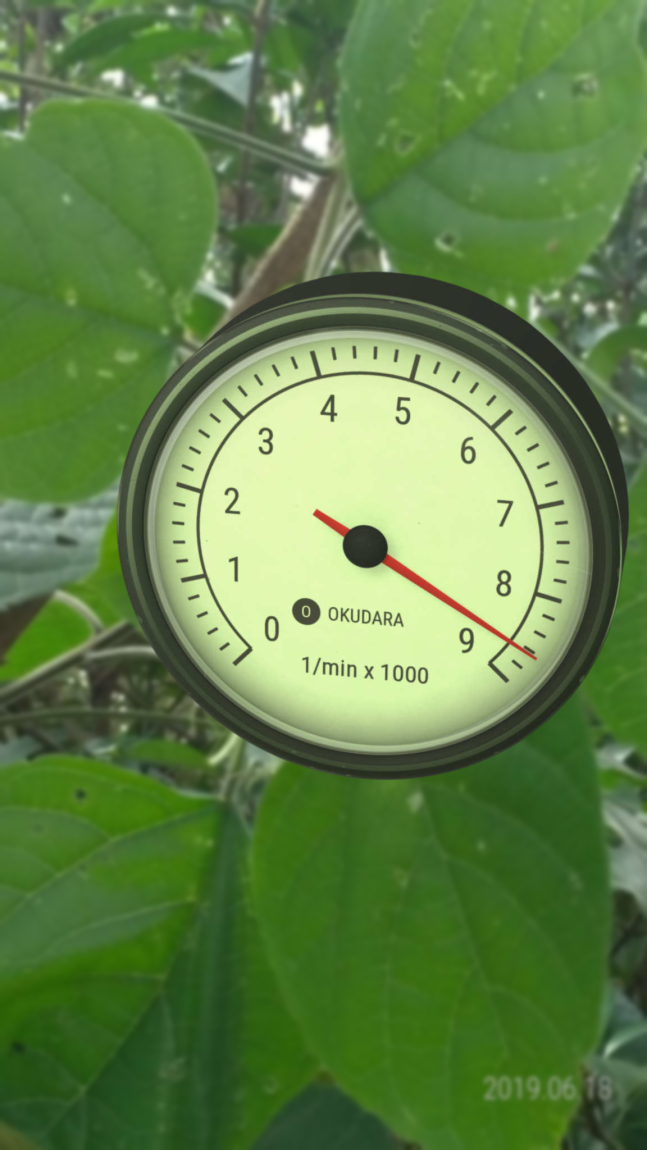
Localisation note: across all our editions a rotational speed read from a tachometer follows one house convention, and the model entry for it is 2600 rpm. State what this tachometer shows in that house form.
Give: 8600 rpm
